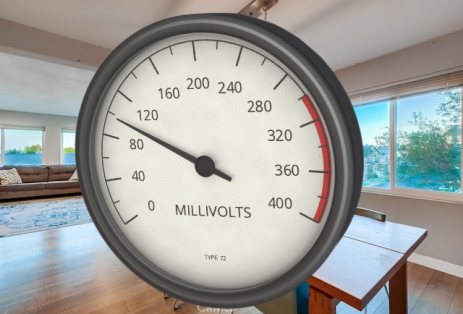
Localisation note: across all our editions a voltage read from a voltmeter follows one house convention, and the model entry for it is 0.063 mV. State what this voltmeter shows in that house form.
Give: 100 mV
